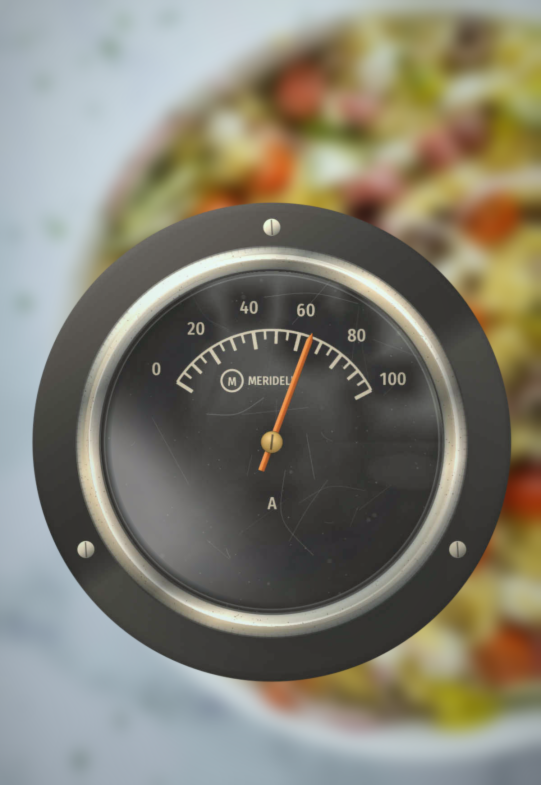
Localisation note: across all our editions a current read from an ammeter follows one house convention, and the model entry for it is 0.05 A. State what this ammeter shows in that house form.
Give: 65 A
